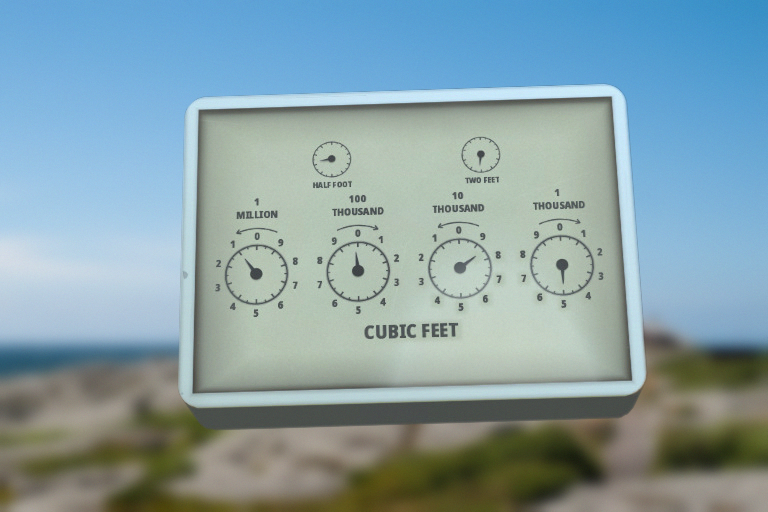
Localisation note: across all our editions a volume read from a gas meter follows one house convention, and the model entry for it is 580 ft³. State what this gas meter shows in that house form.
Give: 98500 ft³
